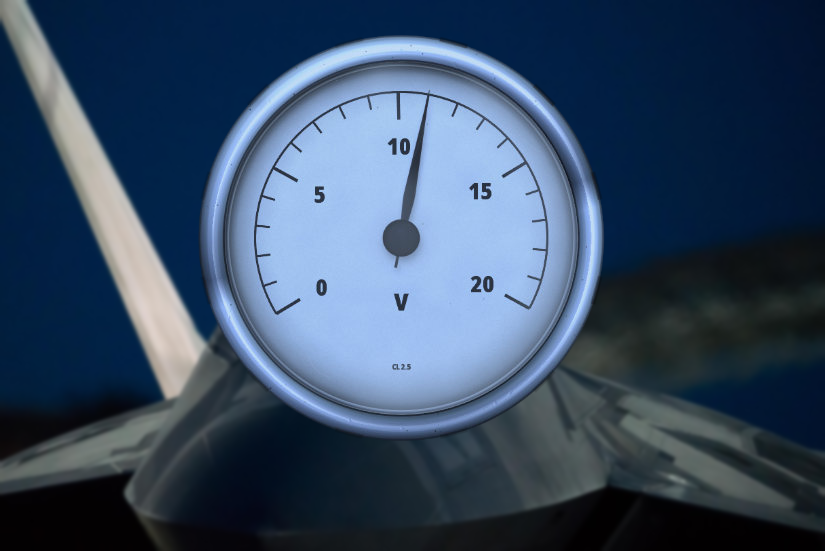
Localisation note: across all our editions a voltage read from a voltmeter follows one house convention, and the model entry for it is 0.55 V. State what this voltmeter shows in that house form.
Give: 11 V
